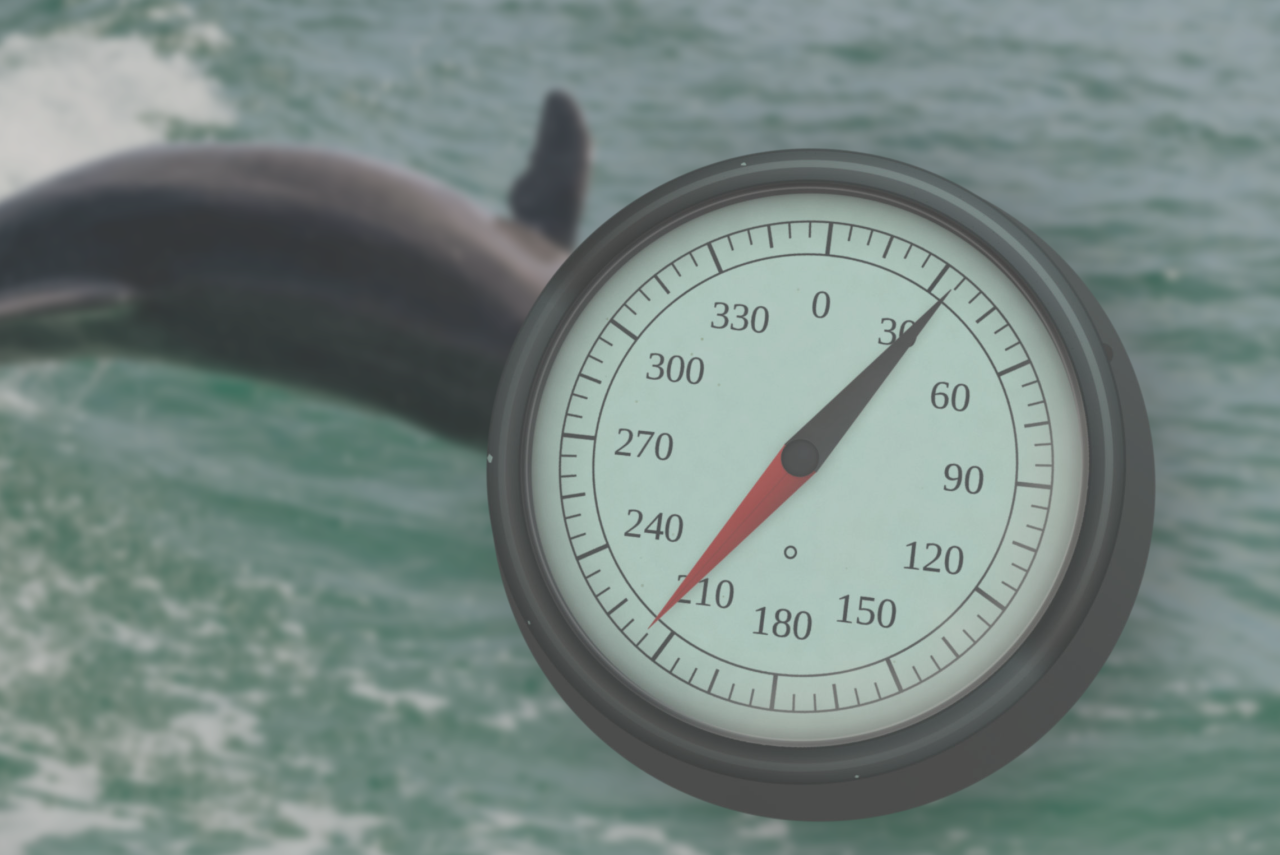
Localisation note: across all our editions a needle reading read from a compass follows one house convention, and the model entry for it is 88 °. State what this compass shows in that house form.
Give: 215 °
